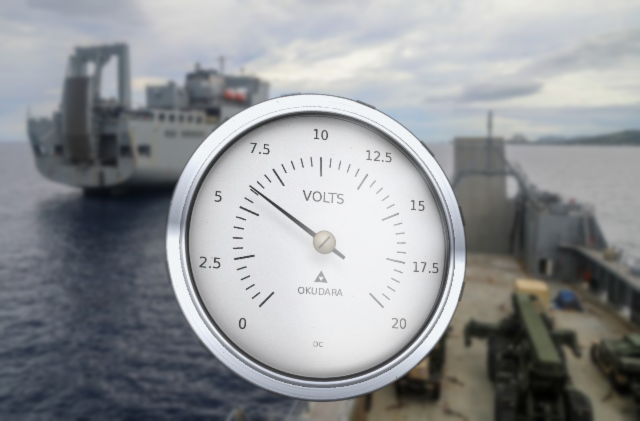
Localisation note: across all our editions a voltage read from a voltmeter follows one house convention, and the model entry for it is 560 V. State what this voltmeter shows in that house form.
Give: 6 V
